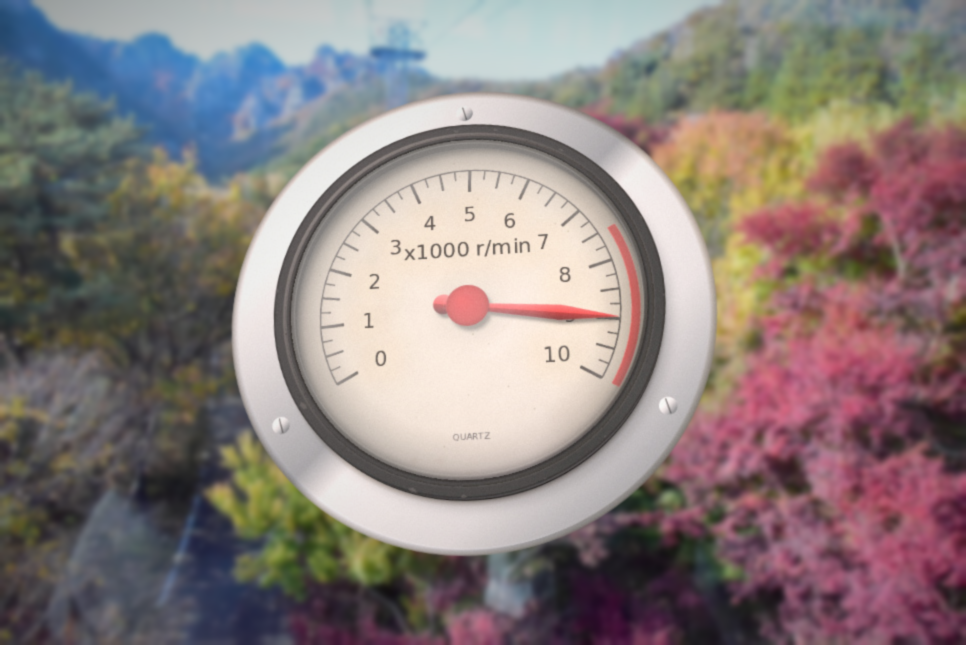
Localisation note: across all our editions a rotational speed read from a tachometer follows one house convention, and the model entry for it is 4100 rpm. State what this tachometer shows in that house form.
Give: 9000 rpm
